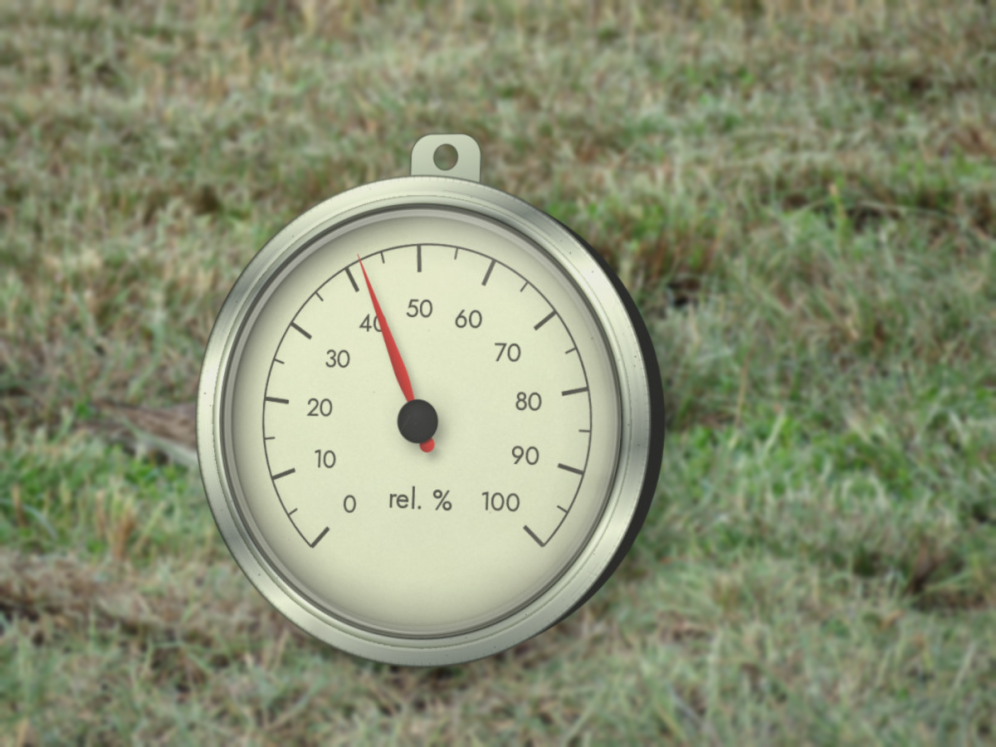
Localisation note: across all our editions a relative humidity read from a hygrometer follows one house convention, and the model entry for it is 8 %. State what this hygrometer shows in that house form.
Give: 42.5 %
